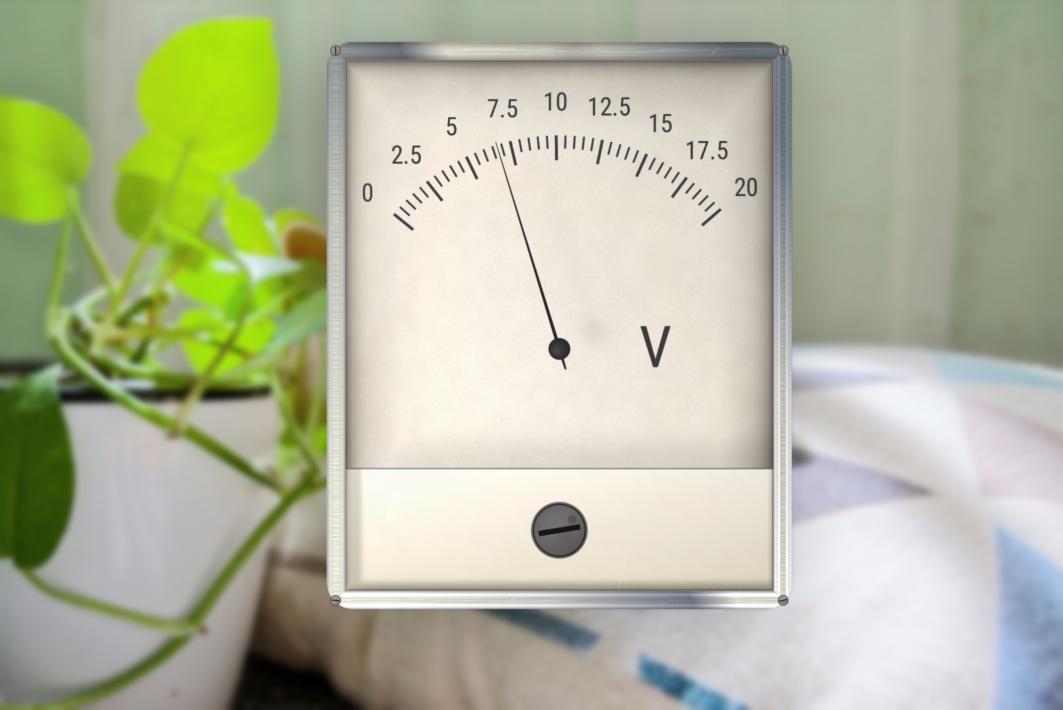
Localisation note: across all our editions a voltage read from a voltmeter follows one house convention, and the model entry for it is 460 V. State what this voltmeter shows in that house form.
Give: 6.75 V
